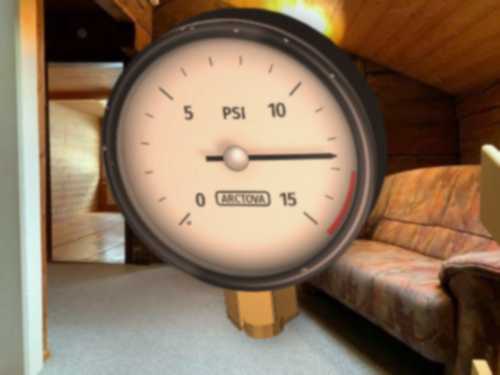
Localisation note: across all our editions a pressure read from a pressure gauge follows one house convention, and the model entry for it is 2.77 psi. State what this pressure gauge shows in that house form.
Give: 12.5 psi
